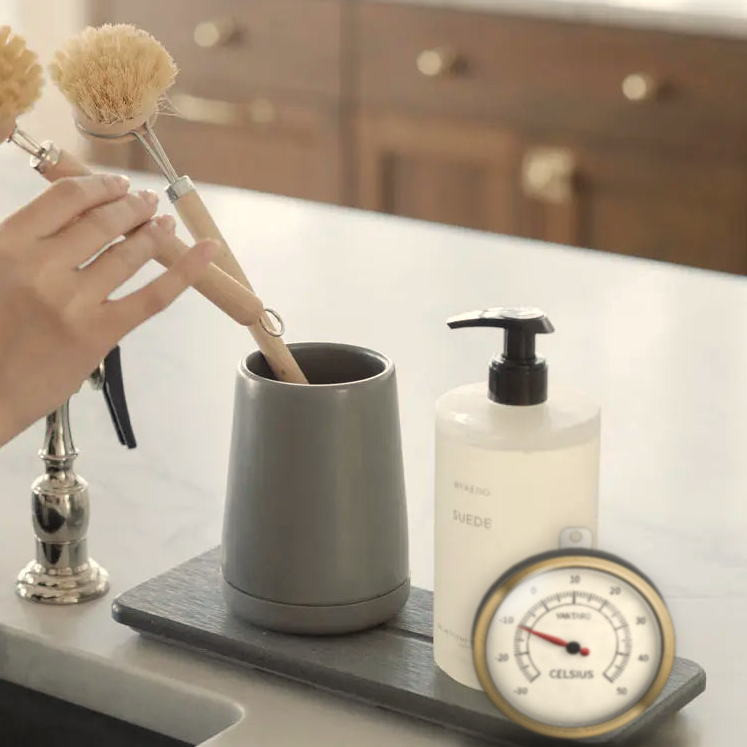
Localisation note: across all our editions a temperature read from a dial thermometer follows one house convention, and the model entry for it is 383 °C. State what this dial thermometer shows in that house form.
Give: -10 °C
